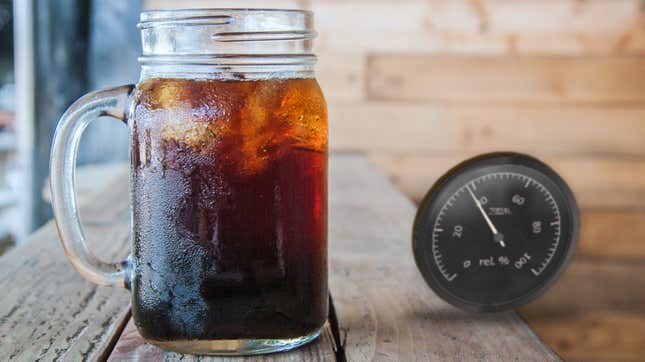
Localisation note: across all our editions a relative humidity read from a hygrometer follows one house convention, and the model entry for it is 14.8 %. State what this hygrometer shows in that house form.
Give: 38 %
